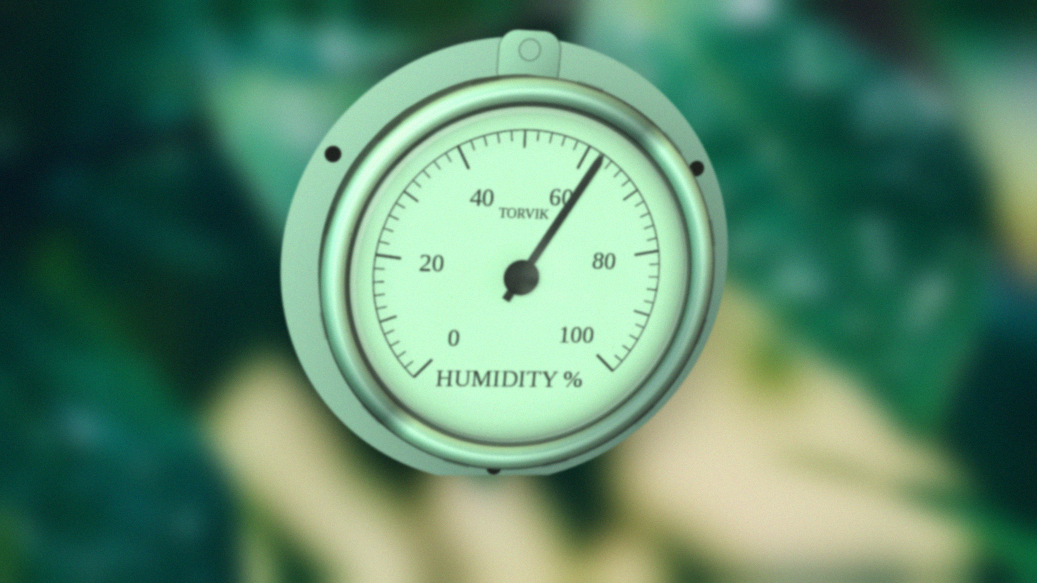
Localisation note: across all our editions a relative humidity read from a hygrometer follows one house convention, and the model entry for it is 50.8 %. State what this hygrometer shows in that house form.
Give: 62 %
